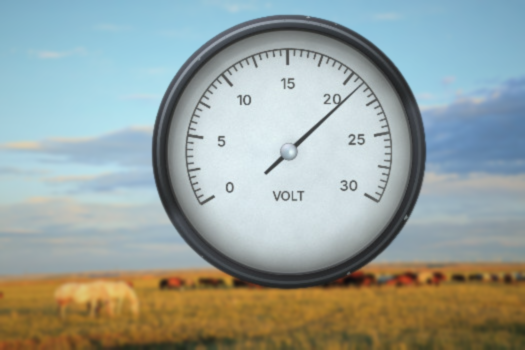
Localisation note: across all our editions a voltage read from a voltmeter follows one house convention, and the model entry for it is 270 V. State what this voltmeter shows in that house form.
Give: 21 V
